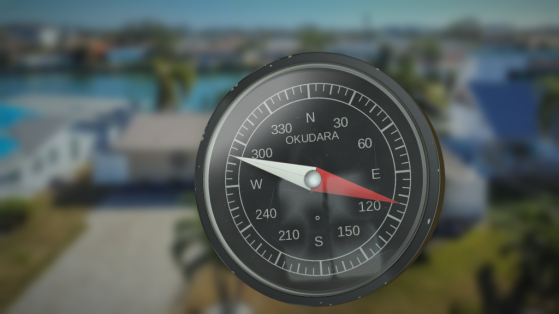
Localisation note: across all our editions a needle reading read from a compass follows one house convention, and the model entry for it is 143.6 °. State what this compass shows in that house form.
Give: 110 °
